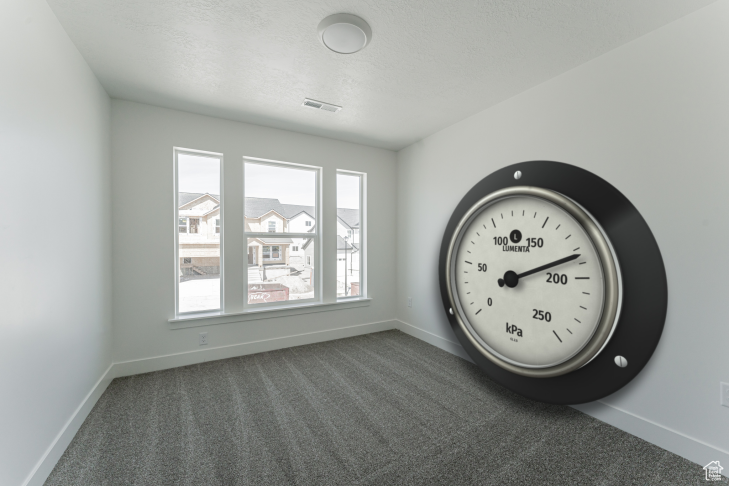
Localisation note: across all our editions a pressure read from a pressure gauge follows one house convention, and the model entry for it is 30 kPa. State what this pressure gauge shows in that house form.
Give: 185 kPa
